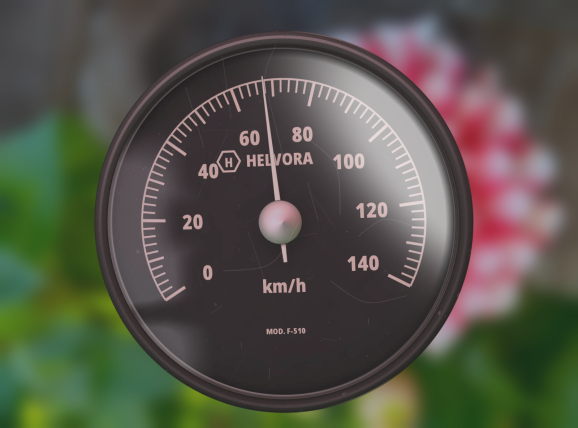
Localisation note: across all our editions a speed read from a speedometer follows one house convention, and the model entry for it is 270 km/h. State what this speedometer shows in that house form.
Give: 68 km/h
